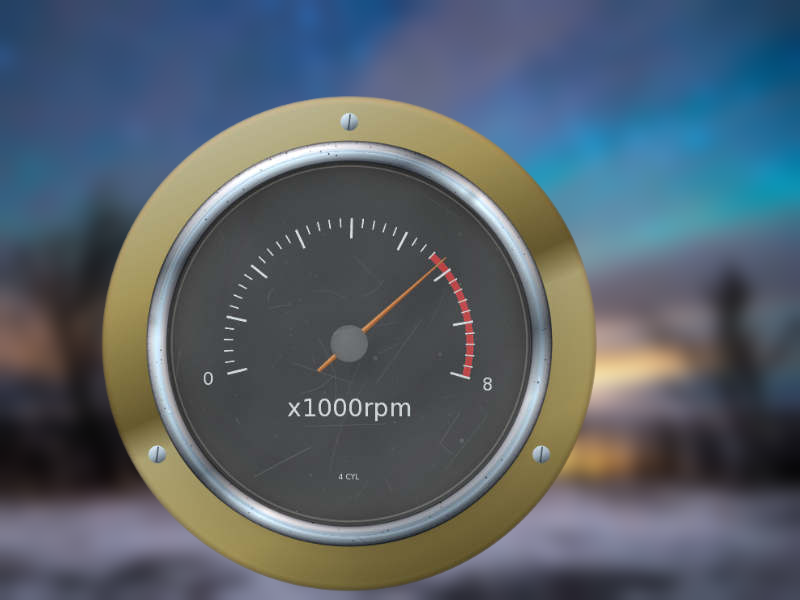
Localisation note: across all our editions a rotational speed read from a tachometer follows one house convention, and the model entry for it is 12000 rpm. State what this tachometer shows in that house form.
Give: 5800 rpm
